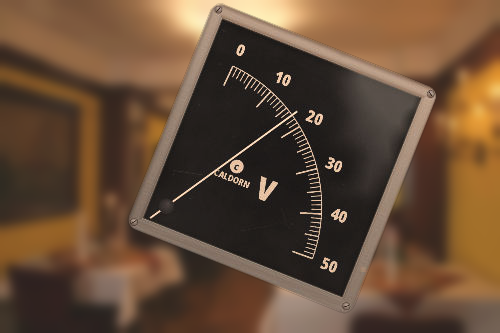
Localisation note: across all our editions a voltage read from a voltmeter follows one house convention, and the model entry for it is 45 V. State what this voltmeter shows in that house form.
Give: 17 V
